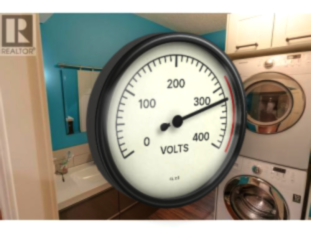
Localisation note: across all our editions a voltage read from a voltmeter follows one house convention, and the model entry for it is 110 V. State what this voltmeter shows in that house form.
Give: 320 V
